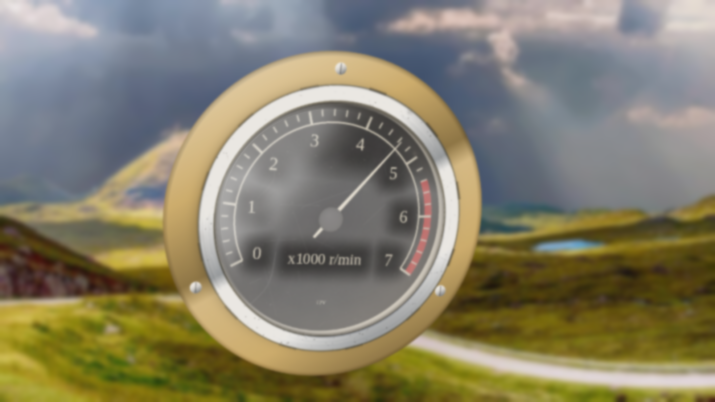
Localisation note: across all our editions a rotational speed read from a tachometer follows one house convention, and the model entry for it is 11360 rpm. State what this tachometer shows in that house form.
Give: 4600 rpm
